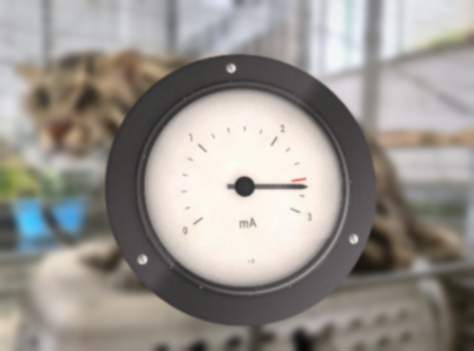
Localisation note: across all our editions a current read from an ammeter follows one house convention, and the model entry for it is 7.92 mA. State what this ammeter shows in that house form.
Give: 2.7 mA
